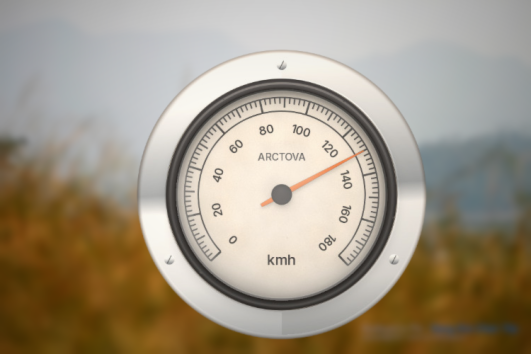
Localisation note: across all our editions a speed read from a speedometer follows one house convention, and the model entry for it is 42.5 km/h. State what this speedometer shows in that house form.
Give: 130 km/h
